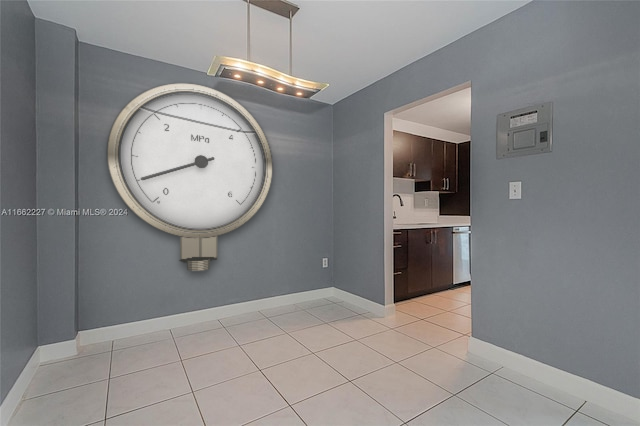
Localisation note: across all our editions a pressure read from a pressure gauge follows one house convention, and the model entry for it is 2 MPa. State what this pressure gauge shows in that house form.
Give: 0.5 MPa
